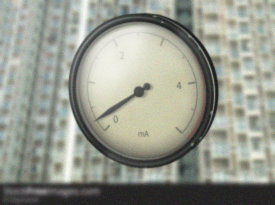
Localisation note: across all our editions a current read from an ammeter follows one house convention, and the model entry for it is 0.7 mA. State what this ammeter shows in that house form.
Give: 0.25 mA
